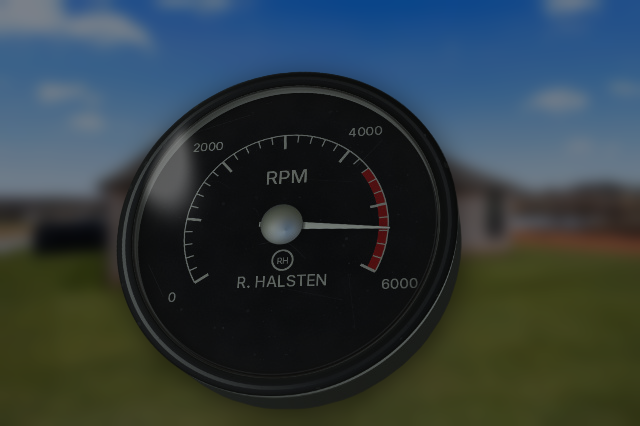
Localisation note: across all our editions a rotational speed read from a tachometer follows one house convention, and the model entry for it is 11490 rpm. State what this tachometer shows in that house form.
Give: 5400 rpm
